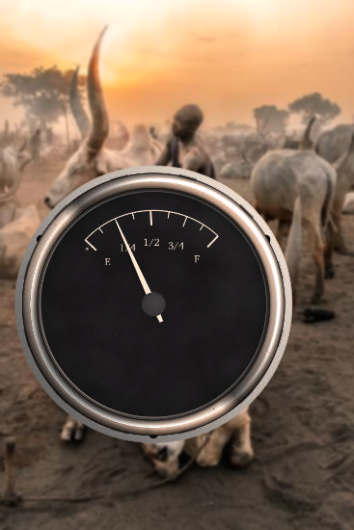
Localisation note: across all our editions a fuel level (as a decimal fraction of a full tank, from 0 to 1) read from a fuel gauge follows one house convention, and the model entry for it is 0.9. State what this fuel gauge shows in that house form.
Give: 0.25
